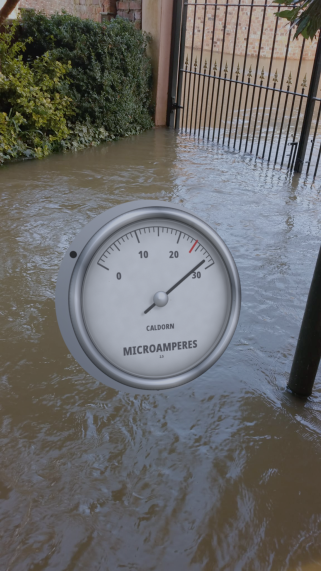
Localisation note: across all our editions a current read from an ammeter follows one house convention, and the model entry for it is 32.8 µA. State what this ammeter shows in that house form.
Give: 28 µA
